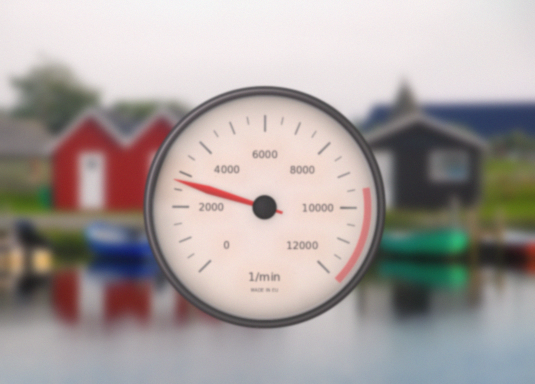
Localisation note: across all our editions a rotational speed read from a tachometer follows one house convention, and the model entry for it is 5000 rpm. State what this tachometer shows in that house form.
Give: 2750 rpm
